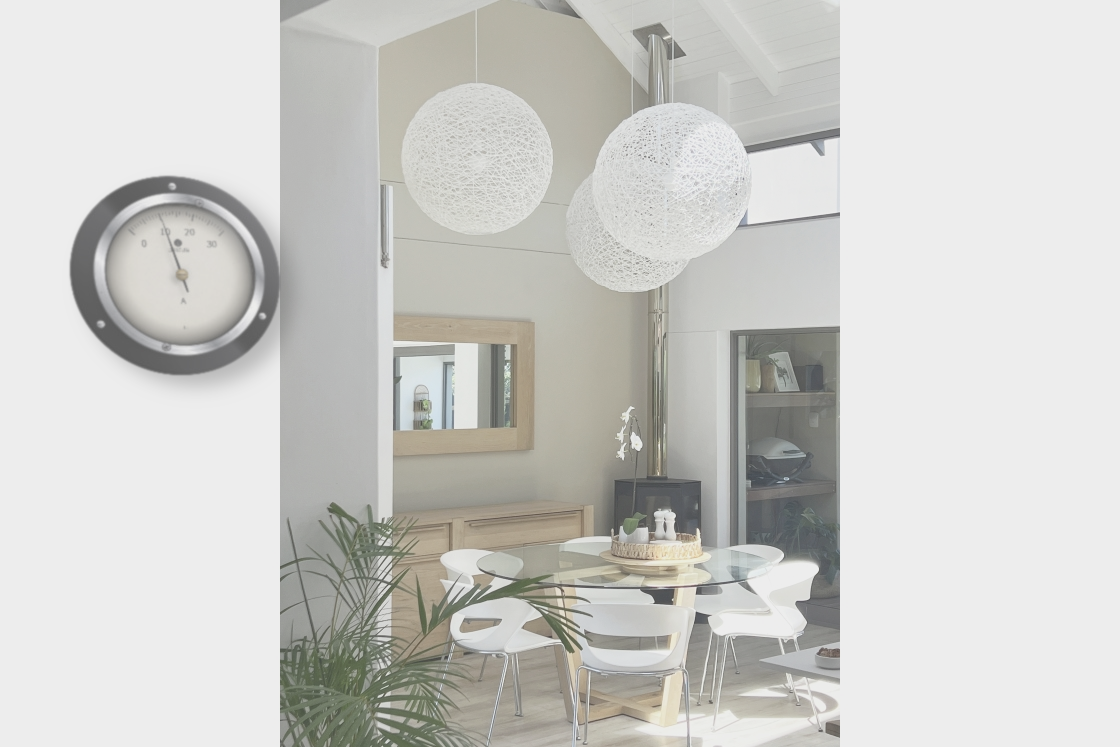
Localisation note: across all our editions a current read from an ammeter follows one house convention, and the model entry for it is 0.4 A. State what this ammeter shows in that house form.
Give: 10 A
